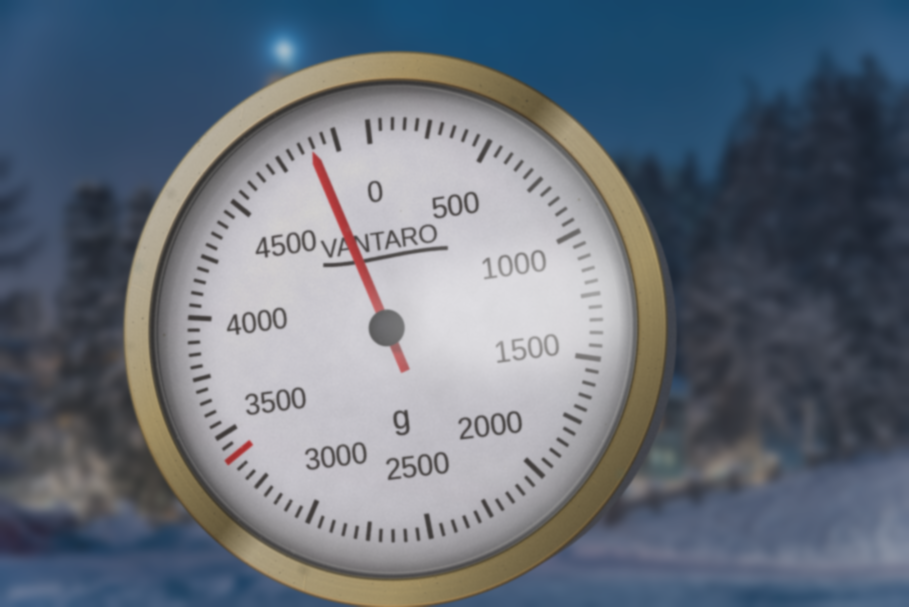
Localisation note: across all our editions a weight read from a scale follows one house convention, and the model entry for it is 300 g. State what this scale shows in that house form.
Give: 4900 g
